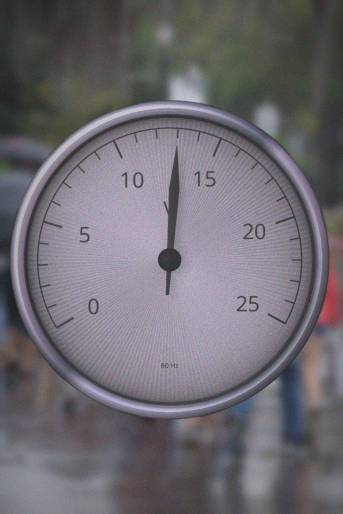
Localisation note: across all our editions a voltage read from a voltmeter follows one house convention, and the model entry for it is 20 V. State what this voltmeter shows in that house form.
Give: 13 V
